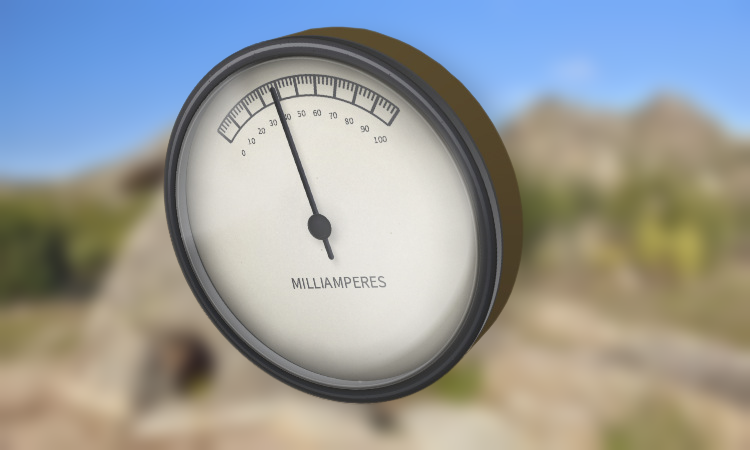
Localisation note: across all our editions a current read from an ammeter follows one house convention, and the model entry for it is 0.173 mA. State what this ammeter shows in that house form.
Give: 40 mA
